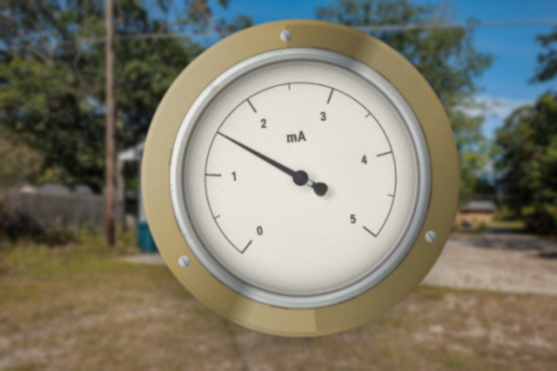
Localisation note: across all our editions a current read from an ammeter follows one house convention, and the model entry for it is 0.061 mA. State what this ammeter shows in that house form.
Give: 1.5 mA
